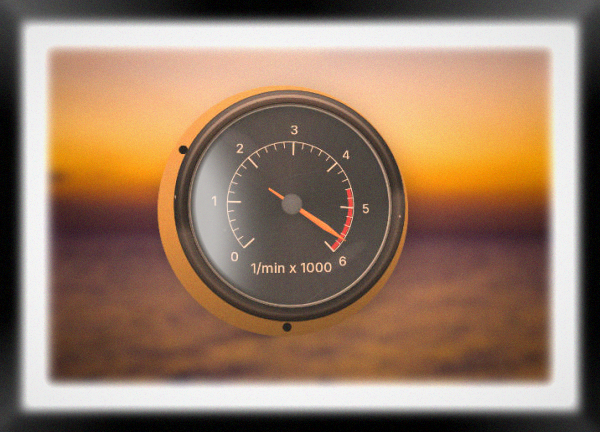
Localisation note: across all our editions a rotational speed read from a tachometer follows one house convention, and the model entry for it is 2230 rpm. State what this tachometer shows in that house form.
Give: 5700 rpm
